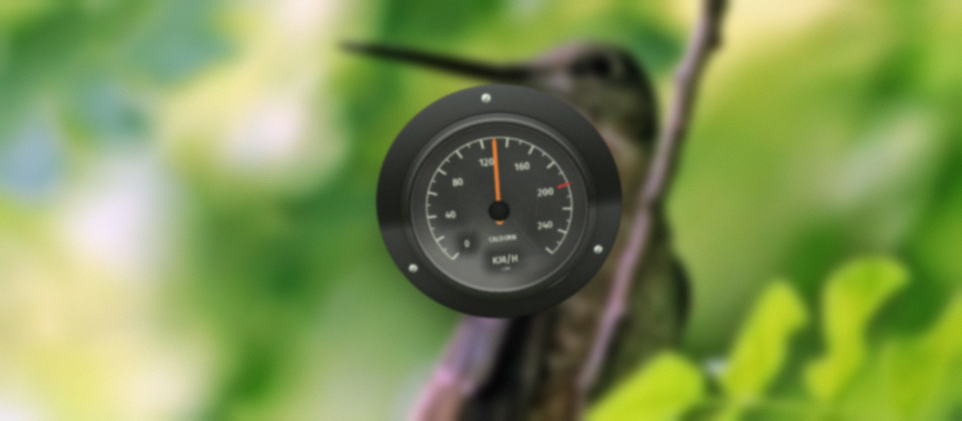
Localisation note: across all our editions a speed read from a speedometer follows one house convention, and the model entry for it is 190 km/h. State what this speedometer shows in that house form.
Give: 130 km/h
